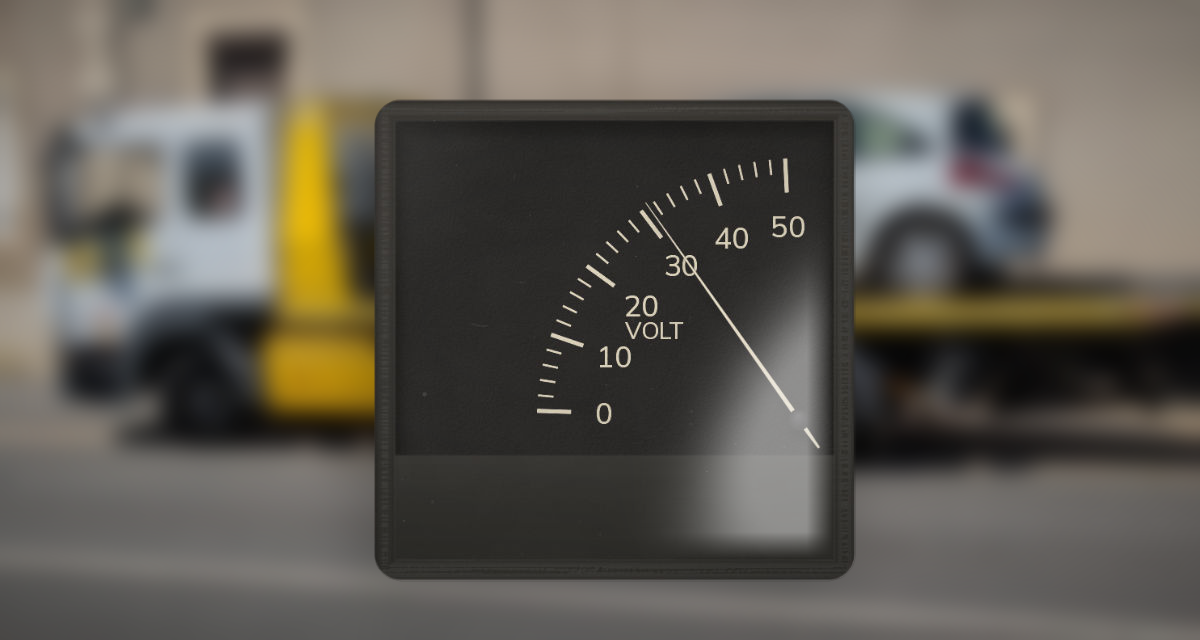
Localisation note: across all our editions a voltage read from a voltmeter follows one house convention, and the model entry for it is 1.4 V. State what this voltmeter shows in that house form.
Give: 31 V
